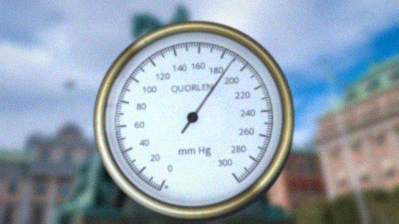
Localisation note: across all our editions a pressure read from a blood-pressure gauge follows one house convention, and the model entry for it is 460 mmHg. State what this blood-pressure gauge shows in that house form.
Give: 190 mmHg
